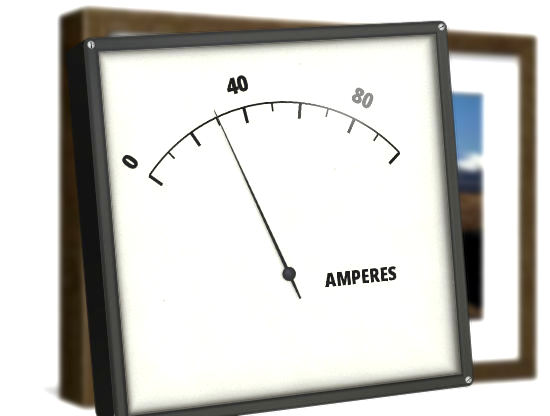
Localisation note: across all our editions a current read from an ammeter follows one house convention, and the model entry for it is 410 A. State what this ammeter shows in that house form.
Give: 30 A
